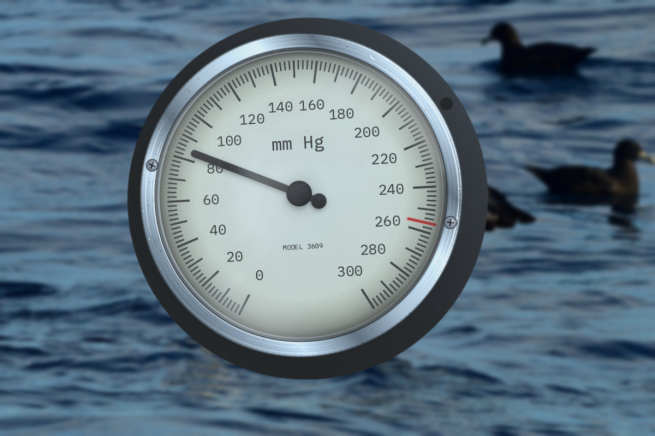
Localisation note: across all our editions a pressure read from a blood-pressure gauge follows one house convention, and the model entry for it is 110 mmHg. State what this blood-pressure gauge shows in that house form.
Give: 84 mmHg
